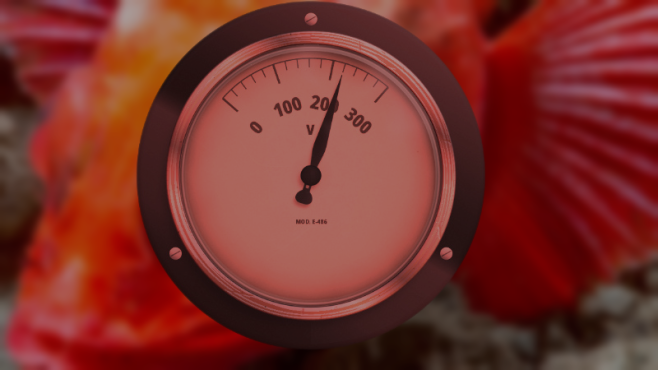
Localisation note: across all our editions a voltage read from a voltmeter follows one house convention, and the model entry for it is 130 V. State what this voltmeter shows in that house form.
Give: 220 V
